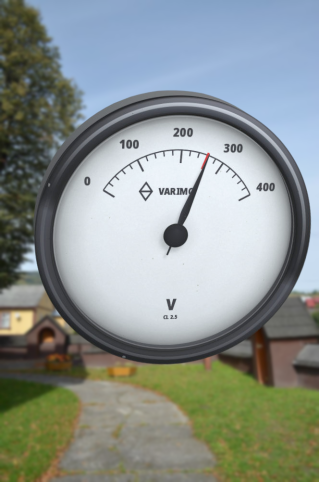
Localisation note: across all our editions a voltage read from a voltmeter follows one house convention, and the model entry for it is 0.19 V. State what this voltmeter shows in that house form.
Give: 260 V
